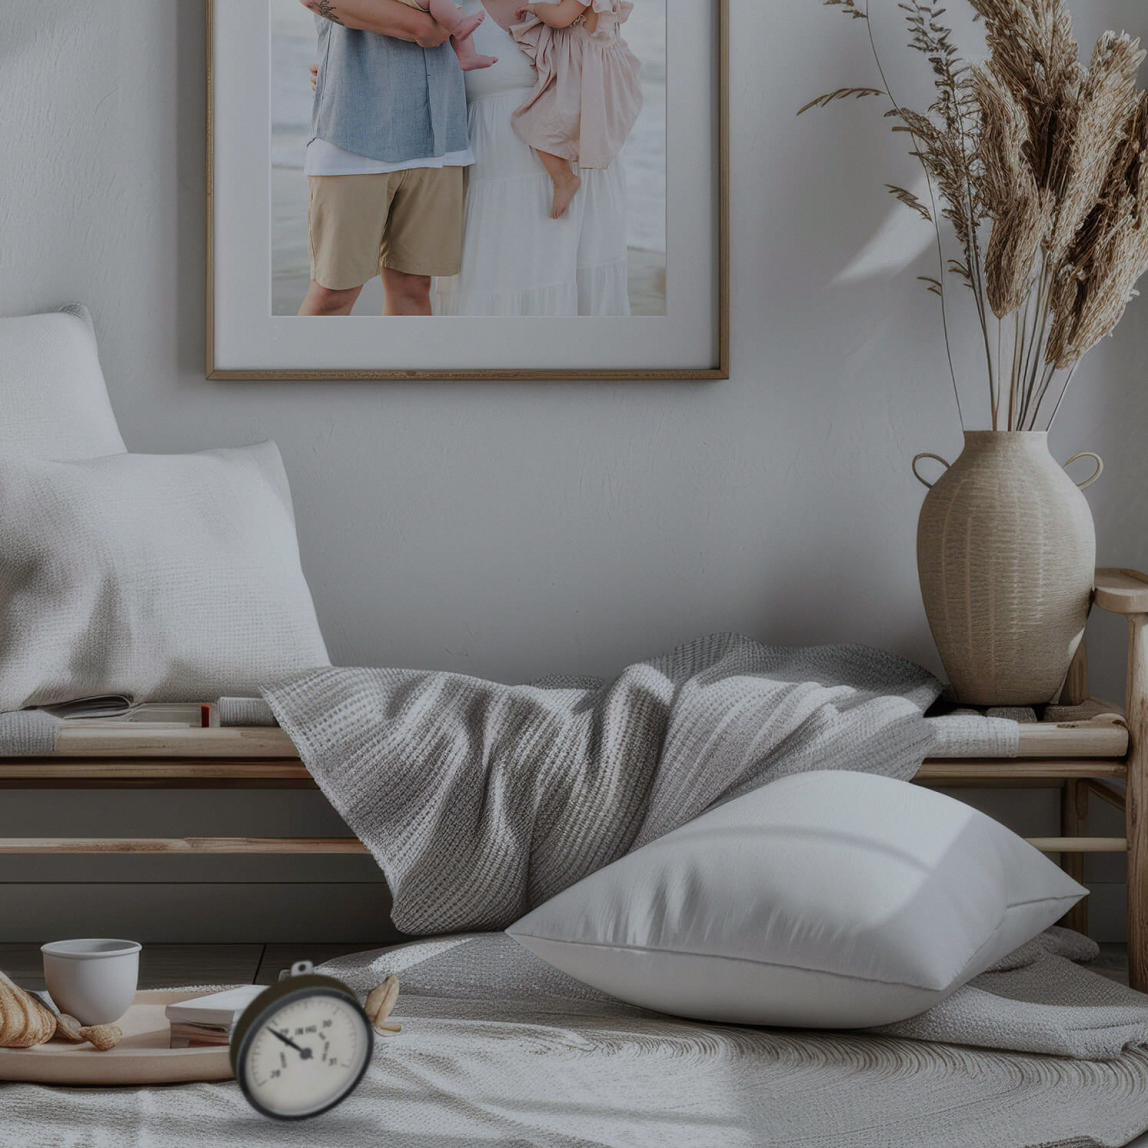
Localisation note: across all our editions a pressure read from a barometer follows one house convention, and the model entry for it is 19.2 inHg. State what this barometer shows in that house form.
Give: 28.9 inHg
